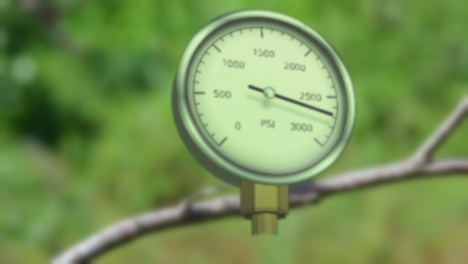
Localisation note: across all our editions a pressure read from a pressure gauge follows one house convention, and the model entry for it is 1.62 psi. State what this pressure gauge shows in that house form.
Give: 2700 psi
